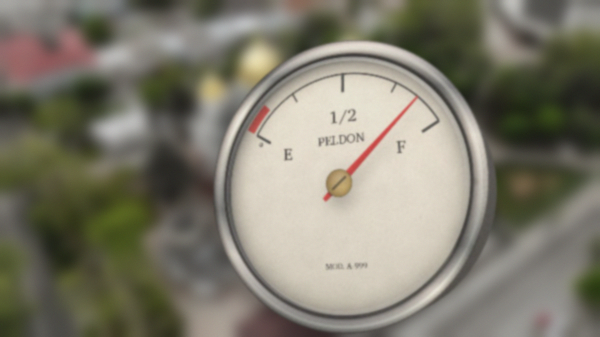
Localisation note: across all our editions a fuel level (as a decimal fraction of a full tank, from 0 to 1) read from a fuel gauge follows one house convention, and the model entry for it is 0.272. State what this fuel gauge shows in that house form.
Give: 0.875
